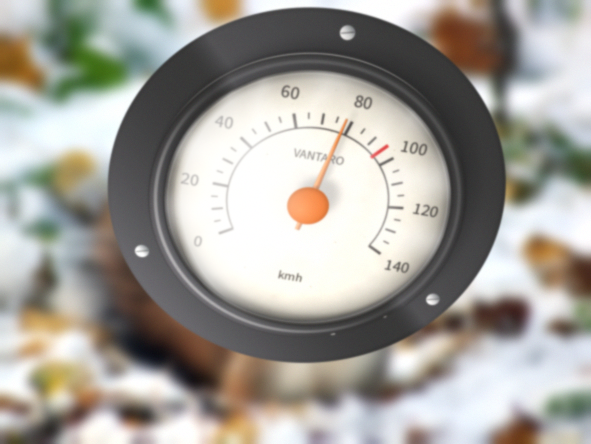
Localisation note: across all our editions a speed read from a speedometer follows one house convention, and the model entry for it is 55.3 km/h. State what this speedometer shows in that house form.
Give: 77.5 km/h
